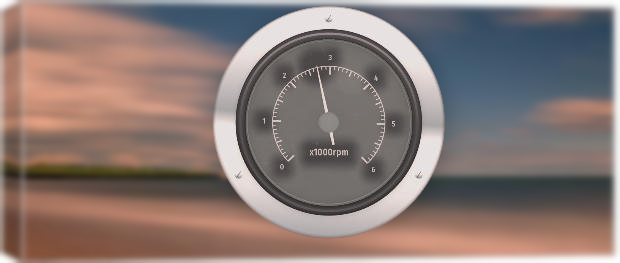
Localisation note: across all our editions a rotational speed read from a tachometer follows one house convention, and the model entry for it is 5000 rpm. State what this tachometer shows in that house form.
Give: 2700 rpm
